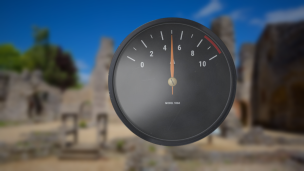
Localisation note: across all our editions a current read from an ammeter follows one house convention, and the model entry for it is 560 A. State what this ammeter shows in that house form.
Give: 5 A
